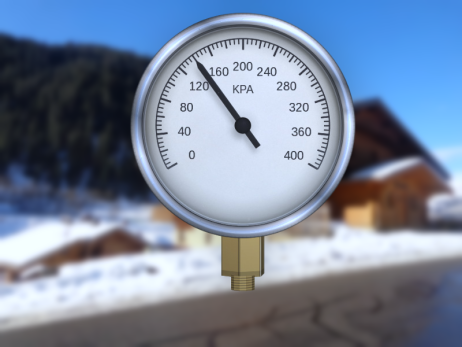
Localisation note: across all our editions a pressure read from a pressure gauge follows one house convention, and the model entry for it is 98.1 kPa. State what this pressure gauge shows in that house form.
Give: 140 kPa
